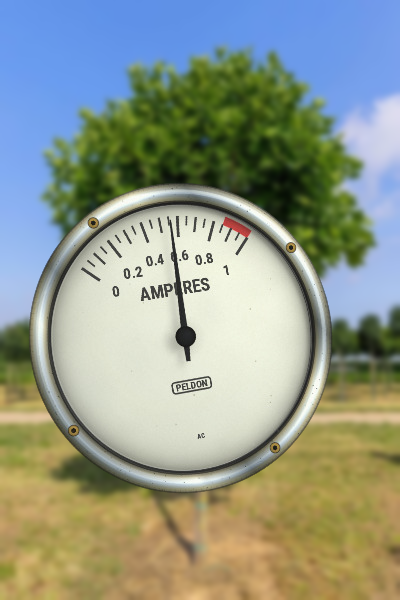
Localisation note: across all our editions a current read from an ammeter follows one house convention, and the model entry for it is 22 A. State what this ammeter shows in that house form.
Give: 0.55 A
